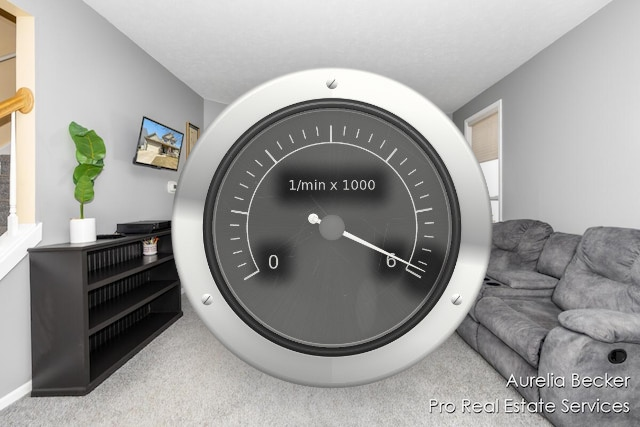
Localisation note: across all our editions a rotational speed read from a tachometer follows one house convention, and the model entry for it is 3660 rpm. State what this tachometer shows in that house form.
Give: 5900 rpm
